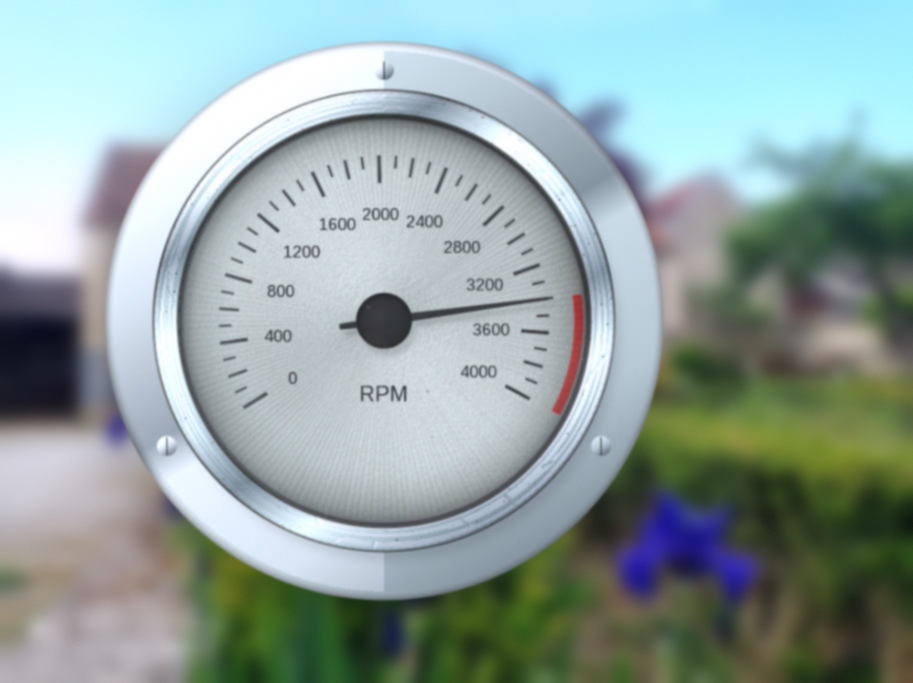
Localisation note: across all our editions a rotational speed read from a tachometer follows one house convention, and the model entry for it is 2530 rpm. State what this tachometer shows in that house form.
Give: 3400 rpm
